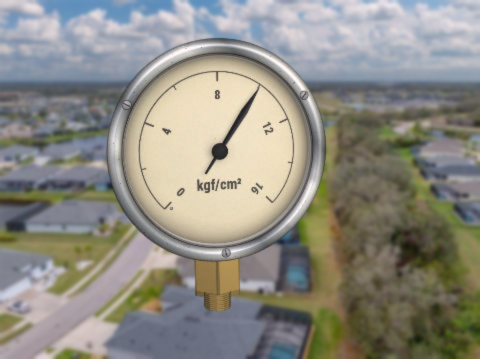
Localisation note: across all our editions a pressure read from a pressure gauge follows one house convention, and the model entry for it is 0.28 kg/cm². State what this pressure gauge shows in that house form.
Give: 10 kg/cm²
